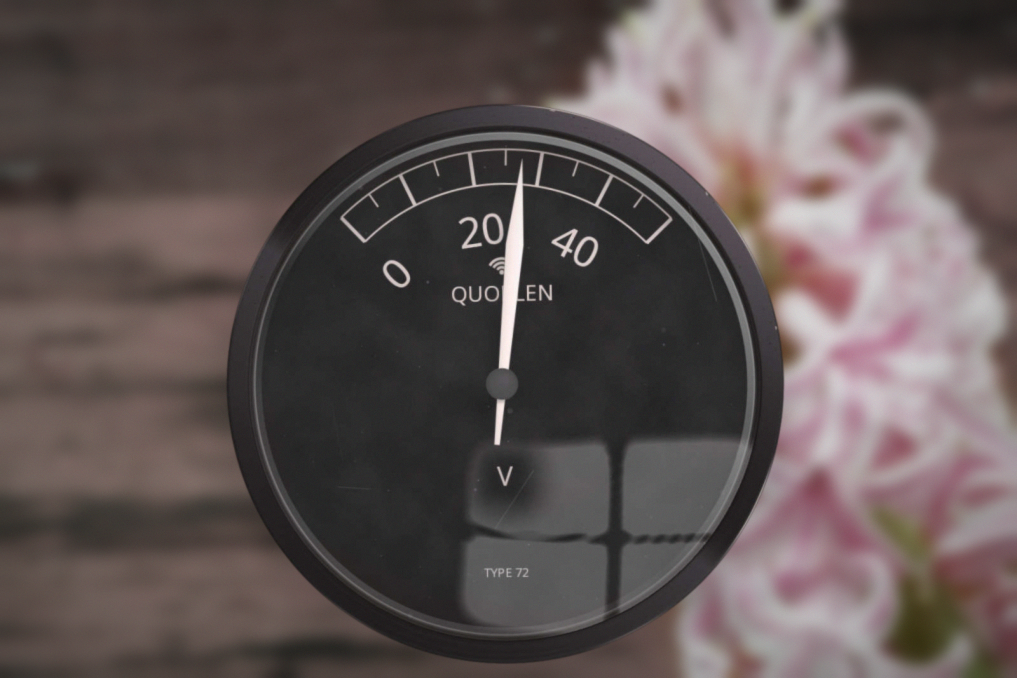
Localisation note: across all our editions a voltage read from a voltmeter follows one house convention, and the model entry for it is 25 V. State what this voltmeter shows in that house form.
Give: 27.5 V
